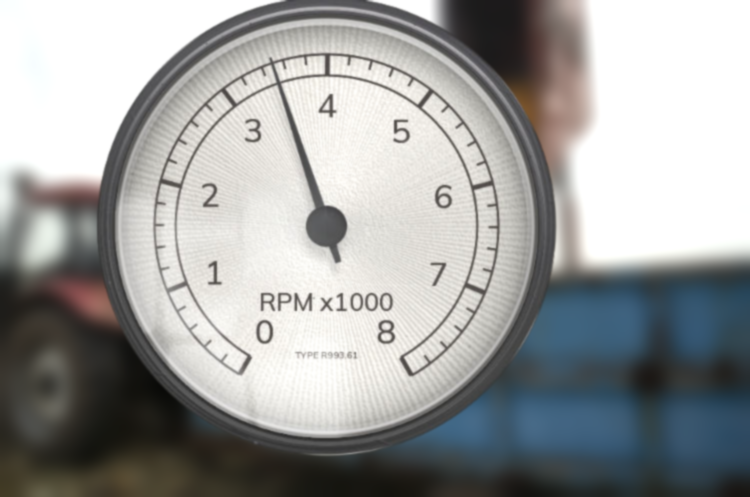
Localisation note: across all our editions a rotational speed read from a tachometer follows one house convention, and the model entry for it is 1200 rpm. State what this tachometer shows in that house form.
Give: 3500 rpm
